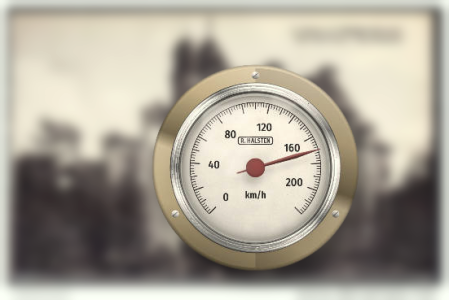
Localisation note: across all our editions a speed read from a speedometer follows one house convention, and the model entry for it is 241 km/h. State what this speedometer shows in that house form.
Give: 170 km/h
